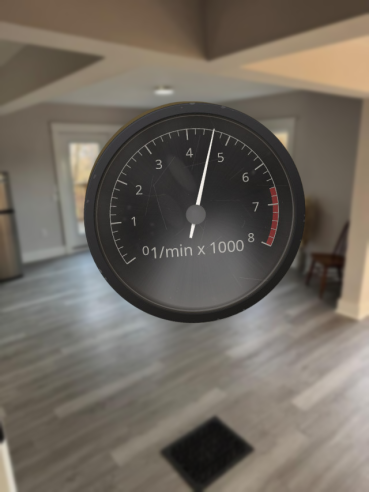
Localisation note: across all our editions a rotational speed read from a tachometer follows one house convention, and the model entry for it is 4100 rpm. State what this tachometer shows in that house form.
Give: 4600 rpm
